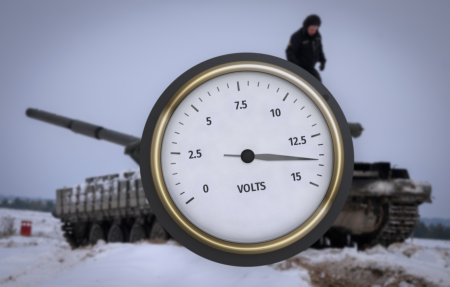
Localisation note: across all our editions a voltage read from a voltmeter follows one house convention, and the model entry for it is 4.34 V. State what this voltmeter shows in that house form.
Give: 13.75 V
